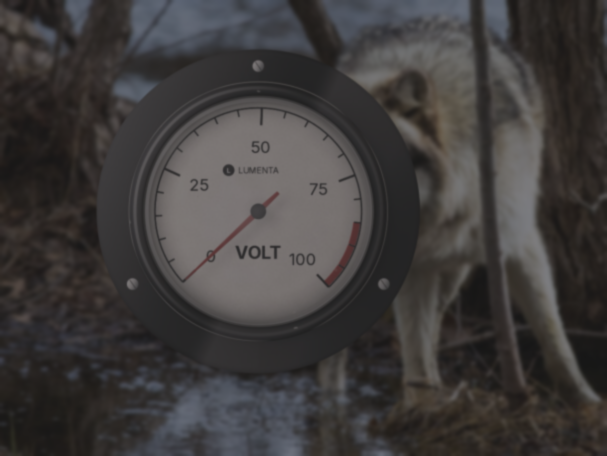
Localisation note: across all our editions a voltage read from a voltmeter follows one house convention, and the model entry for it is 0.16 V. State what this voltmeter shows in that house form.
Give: 0 V
